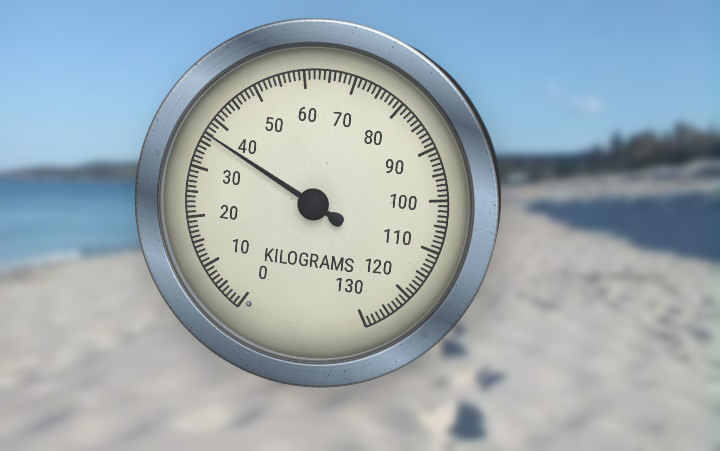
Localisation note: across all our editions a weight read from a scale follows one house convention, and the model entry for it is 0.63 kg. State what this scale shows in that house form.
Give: 37 kg
